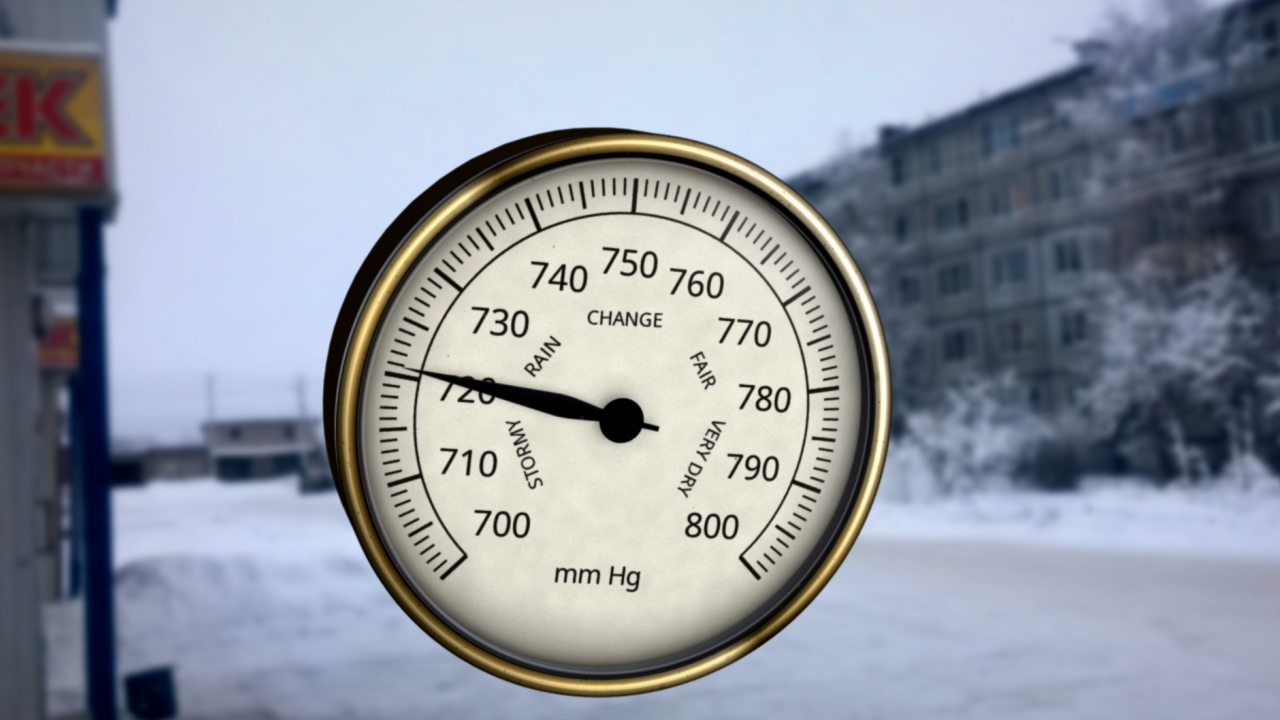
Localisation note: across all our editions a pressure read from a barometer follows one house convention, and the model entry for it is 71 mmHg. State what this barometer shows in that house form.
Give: 721 mmHg
